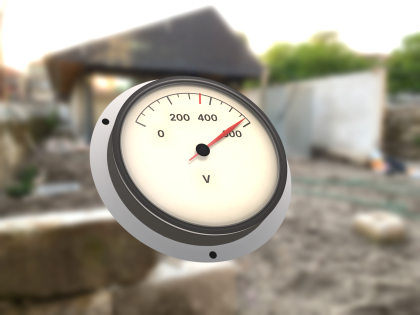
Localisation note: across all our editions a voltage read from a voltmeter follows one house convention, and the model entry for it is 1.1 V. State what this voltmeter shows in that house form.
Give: 575 V
